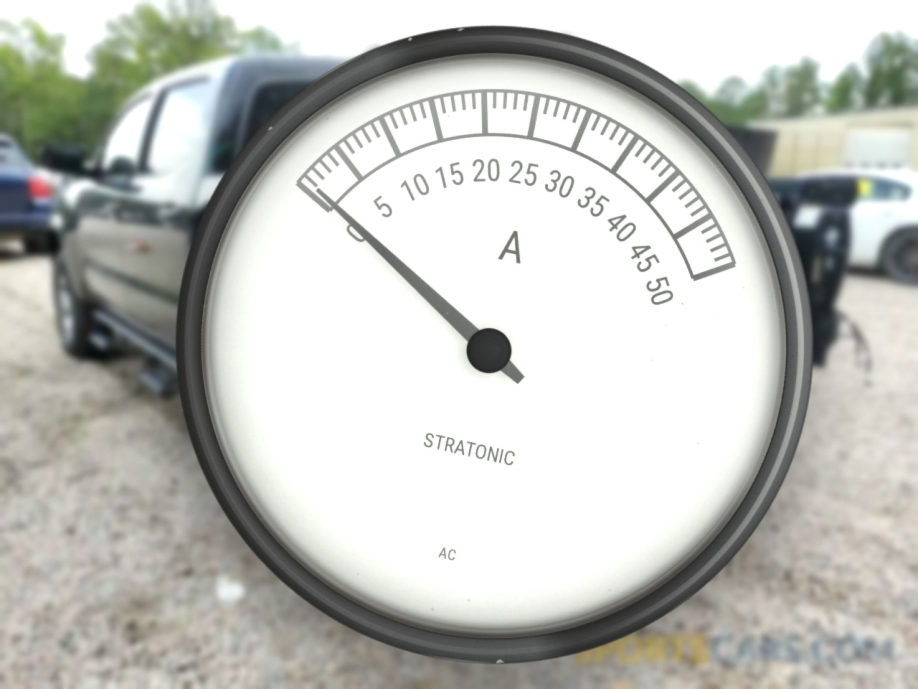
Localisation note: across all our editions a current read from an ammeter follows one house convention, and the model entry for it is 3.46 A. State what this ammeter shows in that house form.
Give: 1 A
